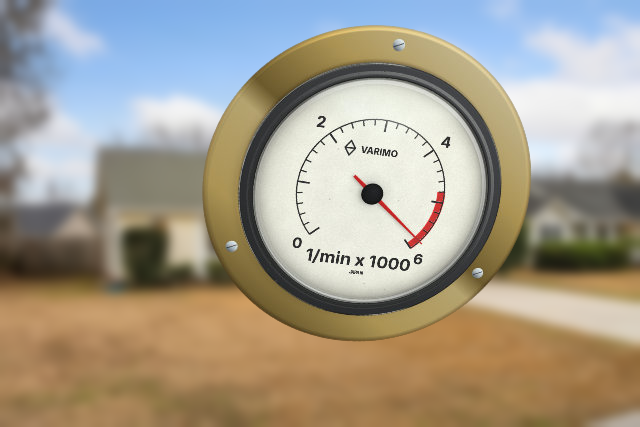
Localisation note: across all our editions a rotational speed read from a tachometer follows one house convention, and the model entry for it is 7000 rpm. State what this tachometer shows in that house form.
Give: 5800 rpm
